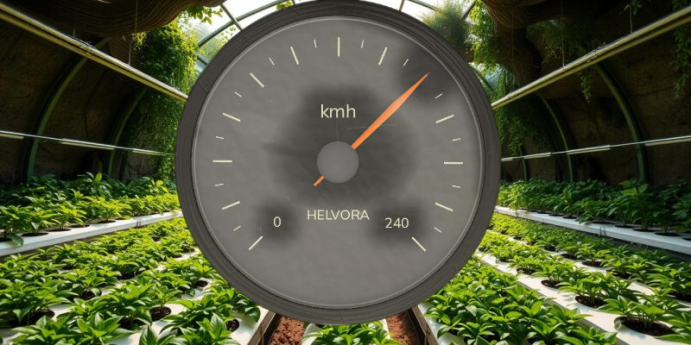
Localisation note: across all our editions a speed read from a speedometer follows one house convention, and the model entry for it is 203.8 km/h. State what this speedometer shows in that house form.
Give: 160 km/h
